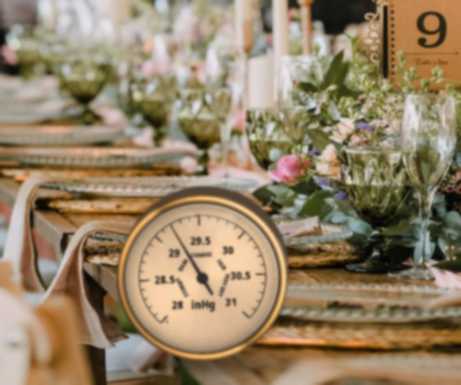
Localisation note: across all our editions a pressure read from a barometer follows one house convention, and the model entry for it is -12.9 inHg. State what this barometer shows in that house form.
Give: 29.2 inHg
